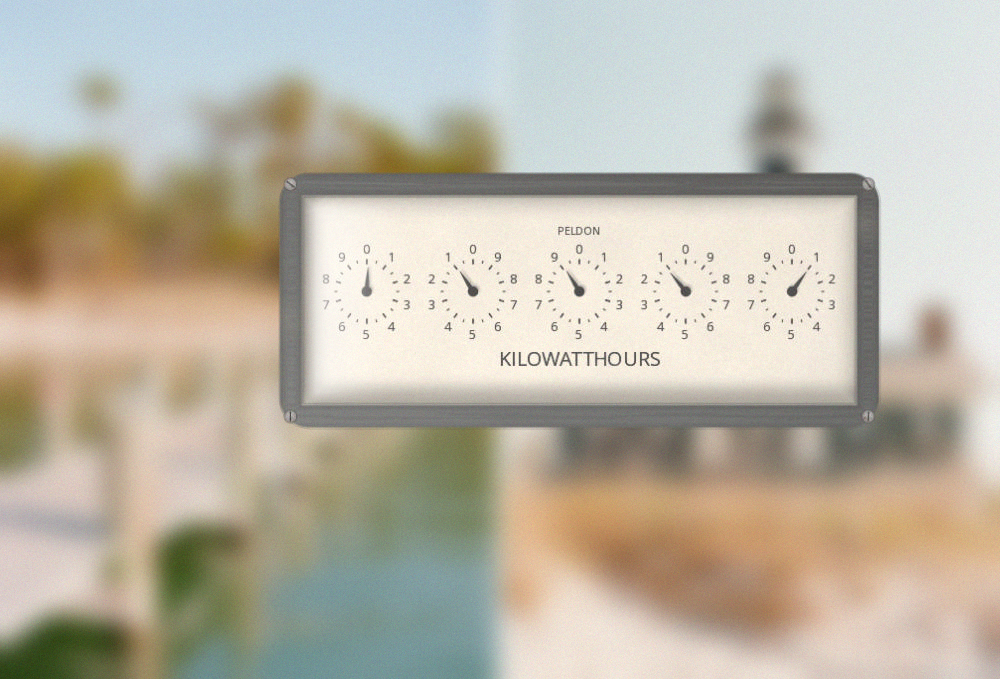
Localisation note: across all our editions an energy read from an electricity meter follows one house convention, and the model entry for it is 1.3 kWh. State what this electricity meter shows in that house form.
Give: 911 kWh
